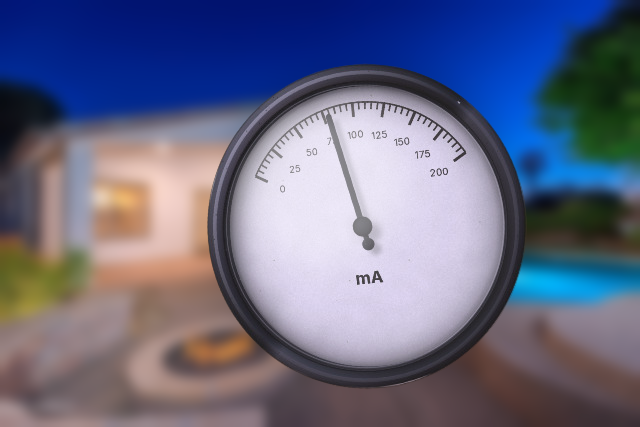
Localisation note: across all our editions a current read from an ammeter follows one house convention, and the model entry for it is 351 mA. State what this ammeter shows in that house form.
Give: 80 mA
